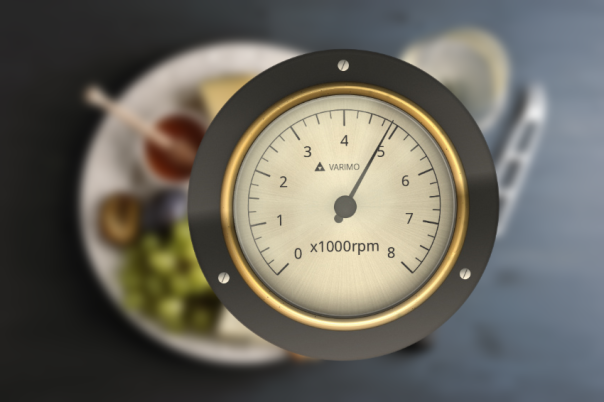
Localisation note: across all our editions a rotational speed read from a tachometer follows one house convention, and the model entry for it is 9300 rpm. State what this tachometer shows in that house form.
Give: 4875 rpm
